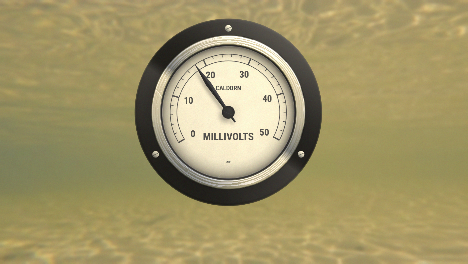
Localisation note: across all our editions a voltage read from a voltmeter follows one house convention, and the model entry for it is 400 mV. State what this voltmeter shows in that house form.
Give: 18 mV
